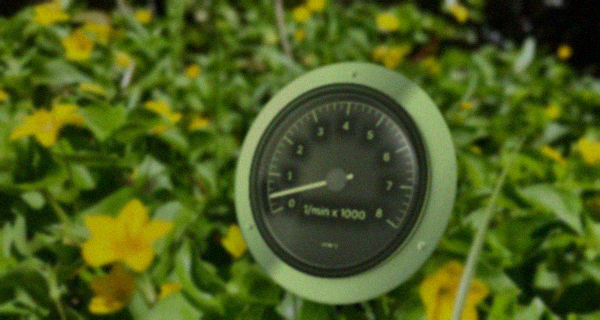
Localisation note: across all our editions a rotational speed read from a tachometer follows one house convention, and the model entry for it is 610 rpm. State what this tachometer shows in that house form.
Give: 400 rpm
